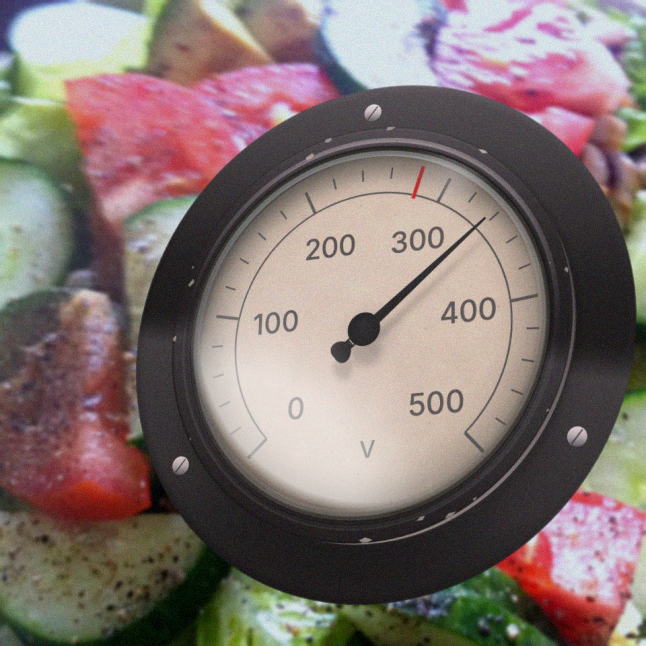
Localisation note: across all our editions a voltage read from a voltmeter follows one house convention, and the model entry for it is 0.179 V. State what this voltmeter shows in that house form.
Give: 340 V
